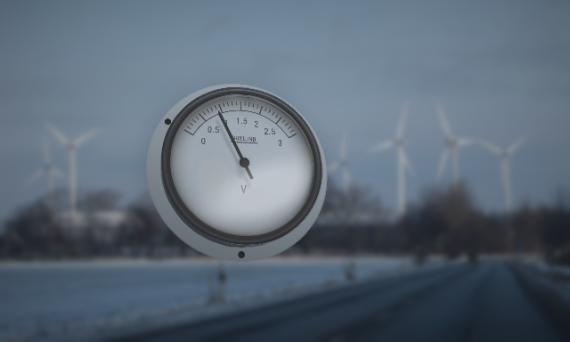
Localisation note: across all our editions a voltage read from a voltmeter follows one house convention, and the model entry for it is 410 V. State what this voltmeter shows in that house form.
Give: 0.9 V
